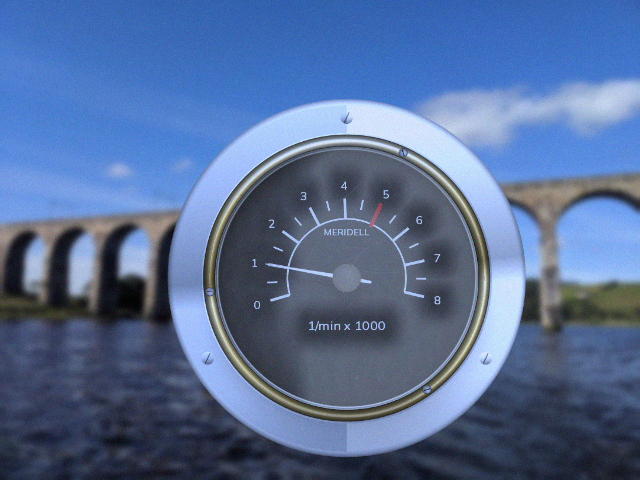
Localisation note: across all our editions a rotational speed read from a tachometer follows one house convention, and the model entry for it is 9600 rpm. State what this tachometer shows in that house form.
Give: 1000 rpm
